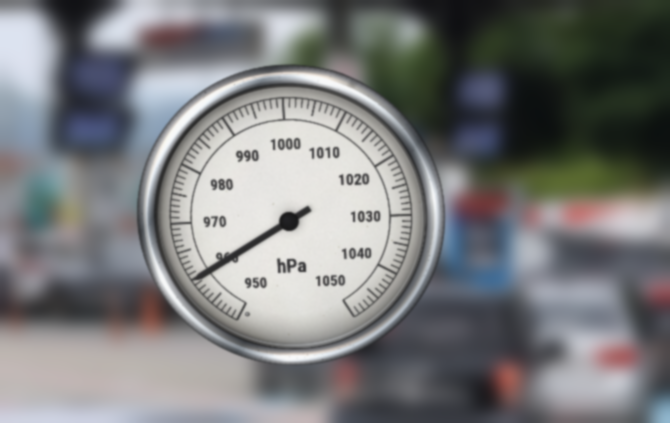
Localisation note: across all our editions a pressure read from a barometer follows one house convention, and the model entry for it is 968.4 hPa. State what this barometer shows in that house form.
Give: 960 hPa
